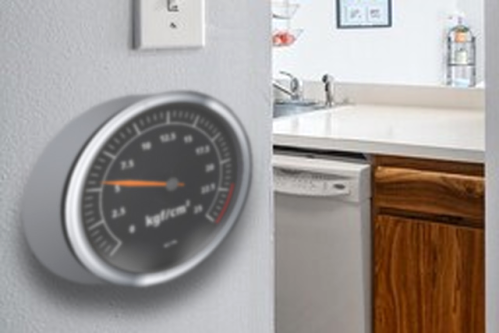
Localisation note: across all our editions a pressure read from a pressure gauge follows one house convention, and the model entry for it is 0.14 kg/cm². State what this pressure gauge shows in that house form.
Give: 5.5 kg/cm²
